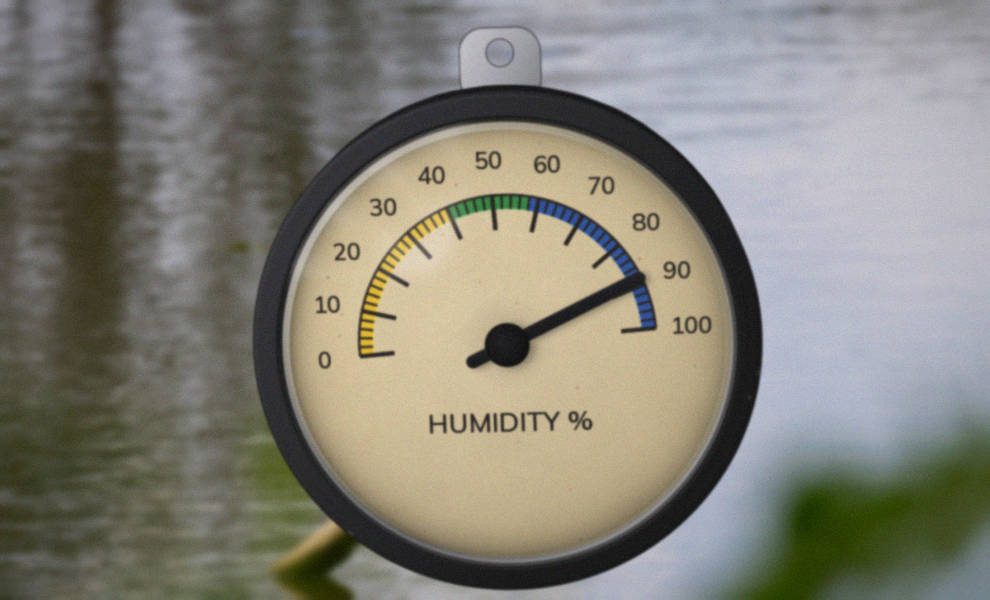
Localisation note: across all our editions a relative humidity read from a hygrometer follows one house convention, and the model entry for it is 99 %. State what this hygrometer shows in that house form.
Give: 88 %
